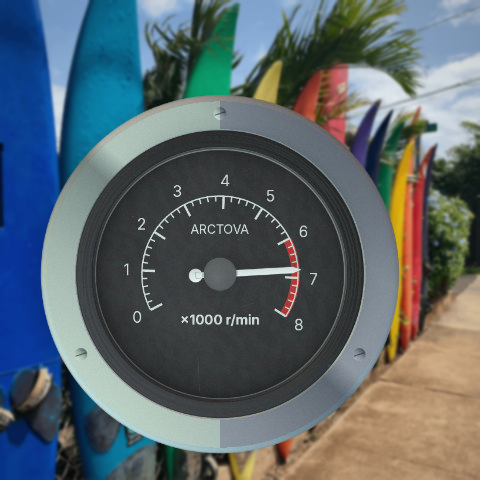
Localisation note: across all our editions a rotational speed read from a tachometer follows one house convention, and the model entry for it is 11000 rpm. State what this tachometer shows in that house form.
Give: 6800 rpm
